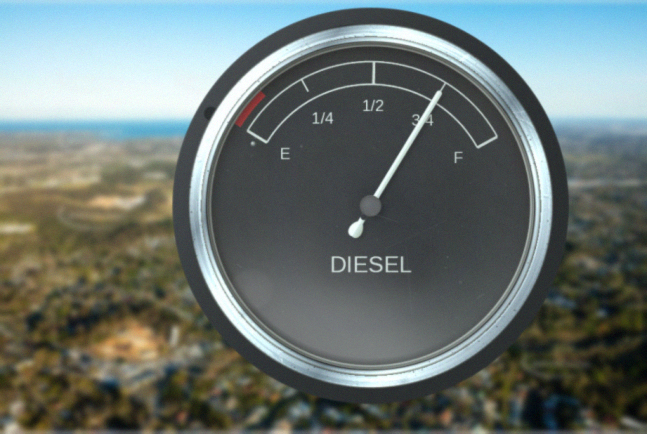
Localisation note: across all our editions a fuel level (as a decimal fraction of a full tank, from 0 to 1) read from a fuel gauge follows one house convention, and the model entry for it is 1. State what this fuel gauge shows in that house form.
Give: 0.75
